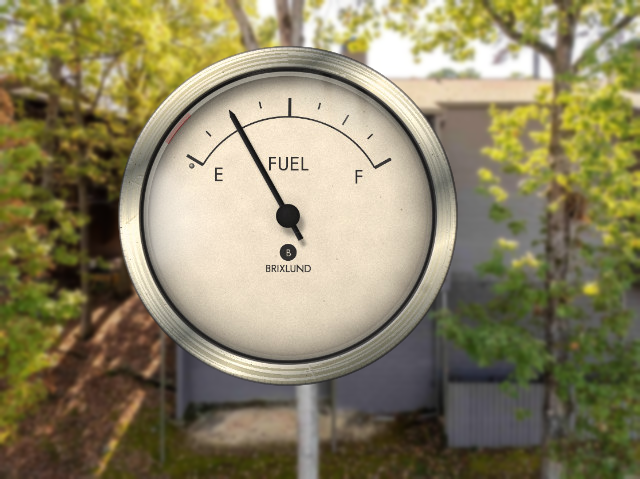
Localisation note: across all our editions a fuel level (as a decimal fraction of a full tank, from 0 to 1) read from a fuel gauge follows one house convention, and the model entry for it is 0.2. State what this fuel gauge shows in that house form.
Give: 0.25
